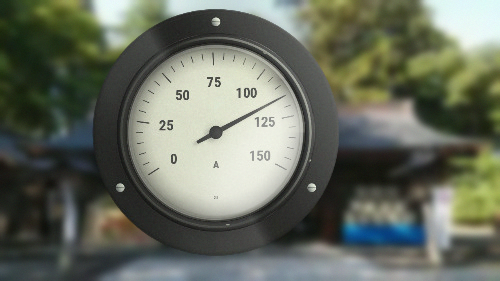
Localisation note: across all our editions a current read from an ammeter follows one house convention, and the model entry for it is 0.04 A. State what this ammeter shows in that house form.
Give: 115 A
